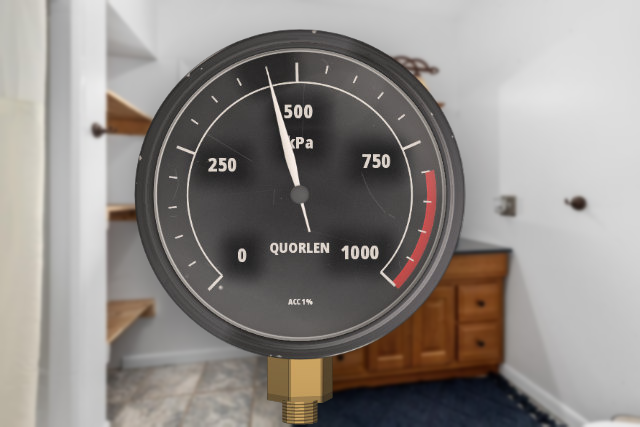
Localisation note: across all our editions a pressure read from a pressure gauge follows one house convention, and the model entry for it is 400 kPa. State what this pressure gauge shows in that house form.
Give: 450 kPa
